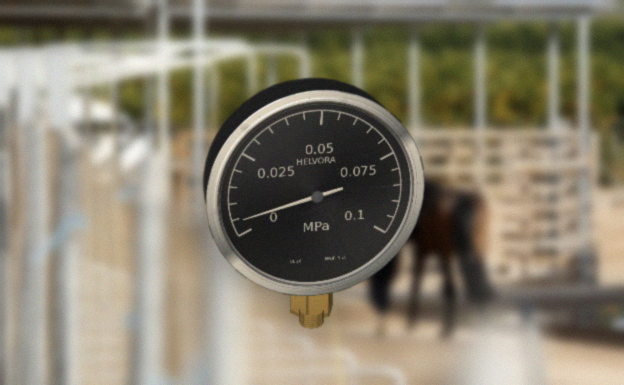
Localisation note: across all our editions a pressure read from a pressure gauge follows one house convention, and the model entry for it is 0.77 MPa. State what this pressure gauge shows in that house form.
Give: 0.005 MPa
